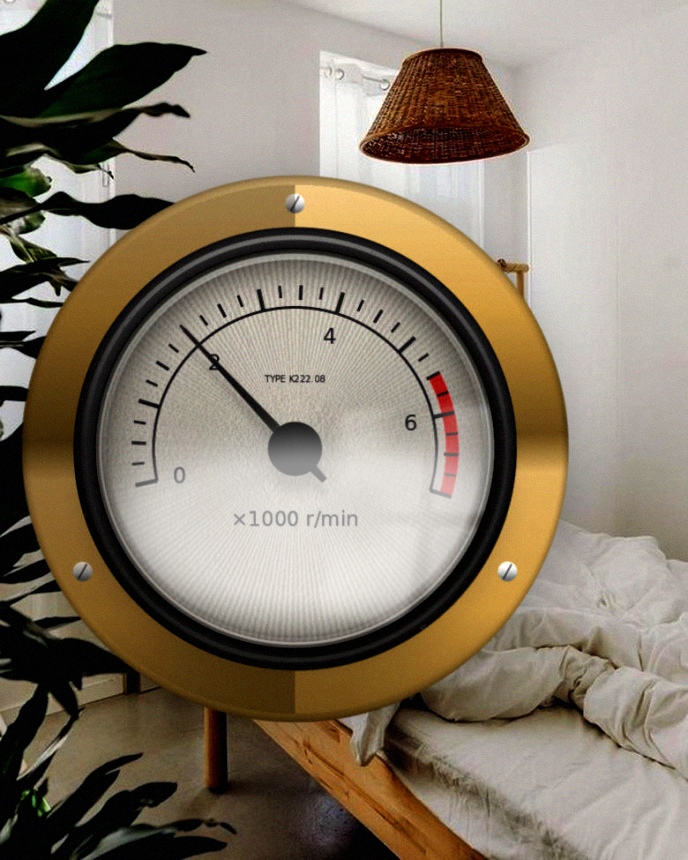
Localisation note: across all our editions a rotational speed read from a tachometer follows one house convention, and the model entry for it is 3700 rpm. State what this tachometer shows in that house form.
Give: 2000 rpm
